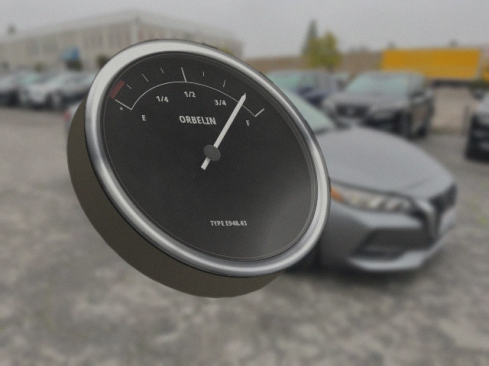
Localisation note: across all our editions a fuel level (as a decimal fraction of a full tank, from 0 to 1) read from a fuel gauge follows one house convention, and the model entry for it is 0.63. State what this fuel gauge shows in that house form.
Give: 0.875
